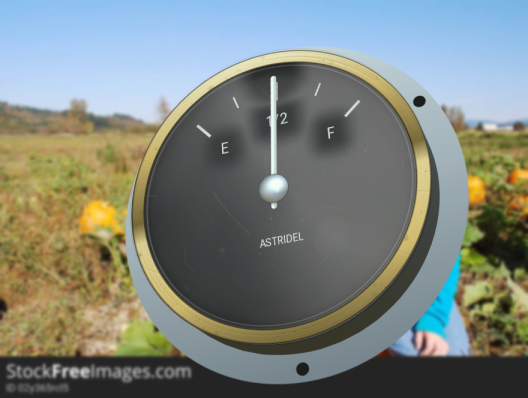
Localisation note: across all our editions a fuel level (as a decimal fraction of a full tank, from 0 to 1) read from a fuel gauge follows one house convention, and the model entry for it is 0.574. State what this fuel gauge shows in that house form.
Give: 0.5
